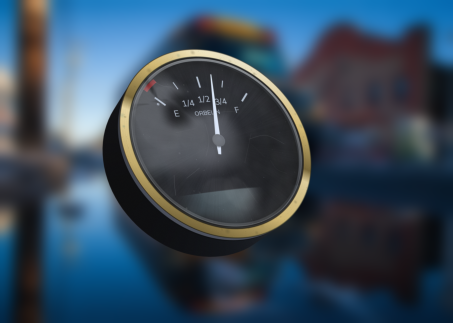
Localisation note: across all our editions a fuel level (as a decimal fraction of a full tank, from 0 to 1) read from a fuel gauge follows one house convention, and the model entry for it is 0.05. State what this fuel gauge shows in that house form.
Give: 0.625
